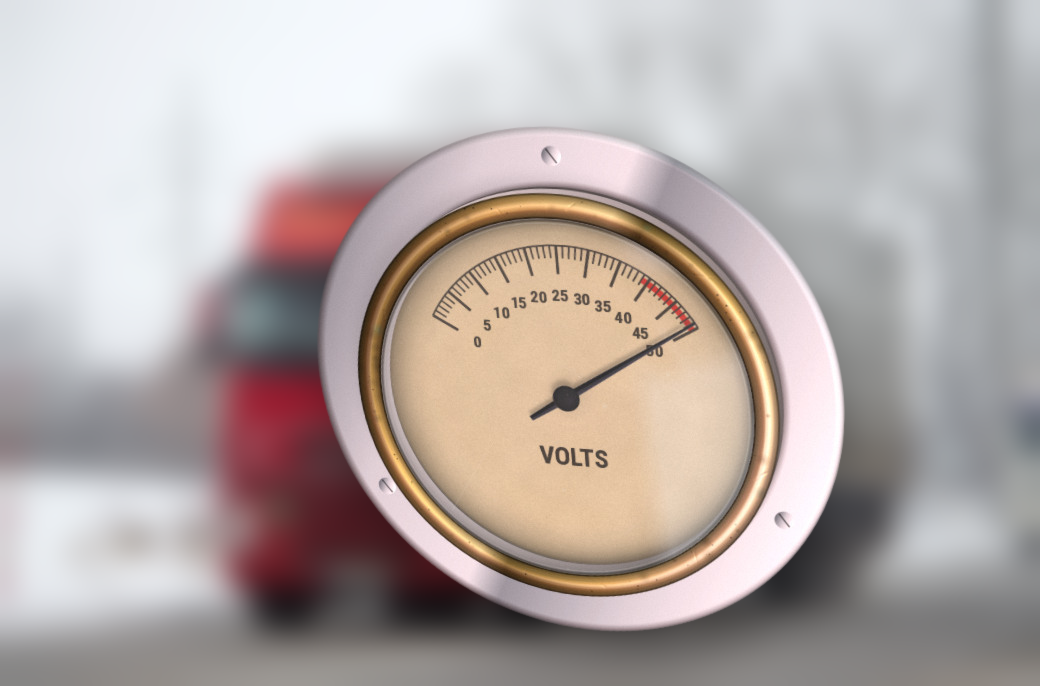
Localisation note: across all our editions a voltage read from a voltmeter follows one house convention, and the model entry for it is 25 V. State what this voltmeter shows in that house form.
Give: 49 V
